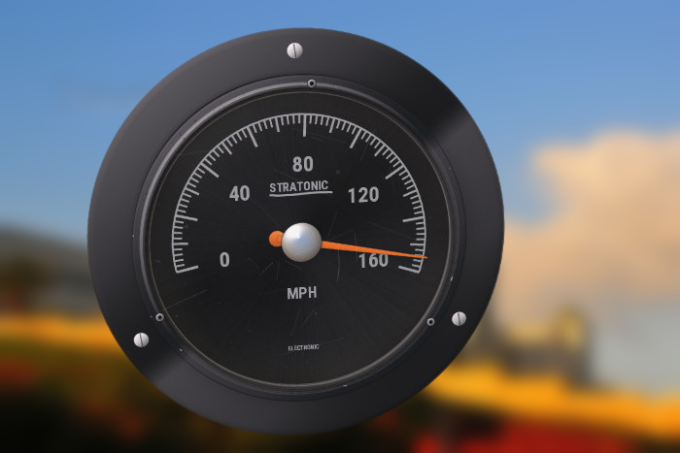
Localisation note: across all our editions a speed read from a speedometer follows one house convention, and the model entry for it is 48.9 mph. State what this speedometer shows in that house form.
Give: 154 mph
